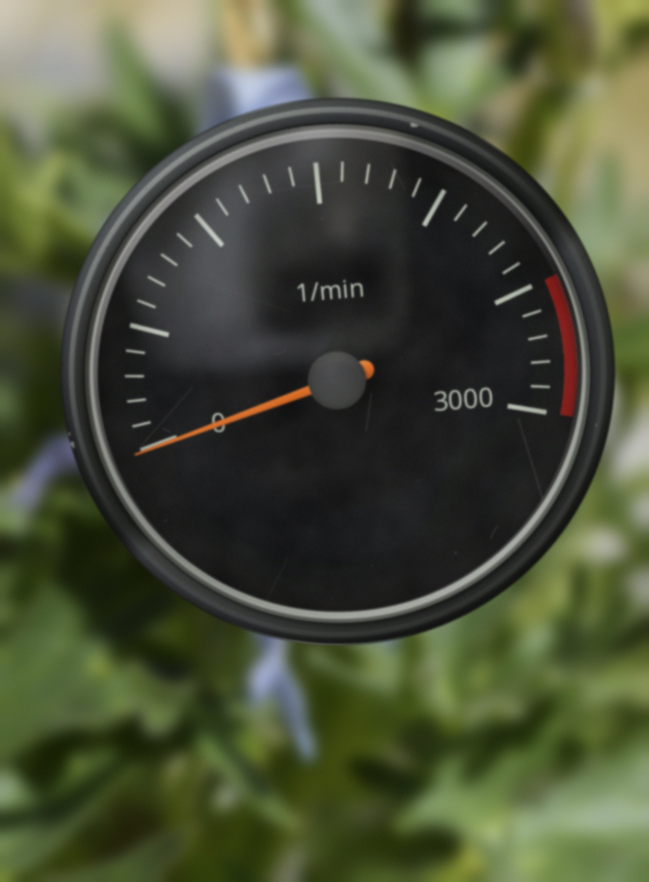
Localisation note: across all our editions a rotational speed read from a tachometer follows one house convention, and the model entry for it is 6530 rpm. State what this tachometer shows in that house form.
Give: 0 rpm
